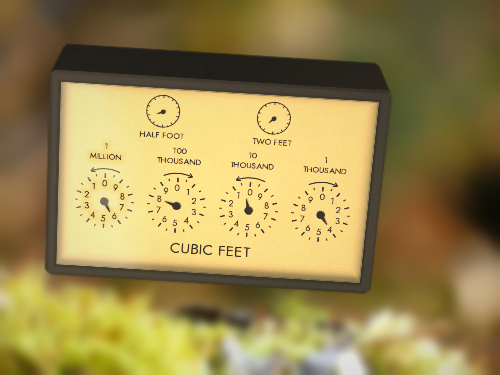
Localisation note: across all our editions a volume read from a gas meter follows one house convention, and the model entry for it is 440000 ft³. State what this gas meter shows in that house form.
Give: 580400 ft³
